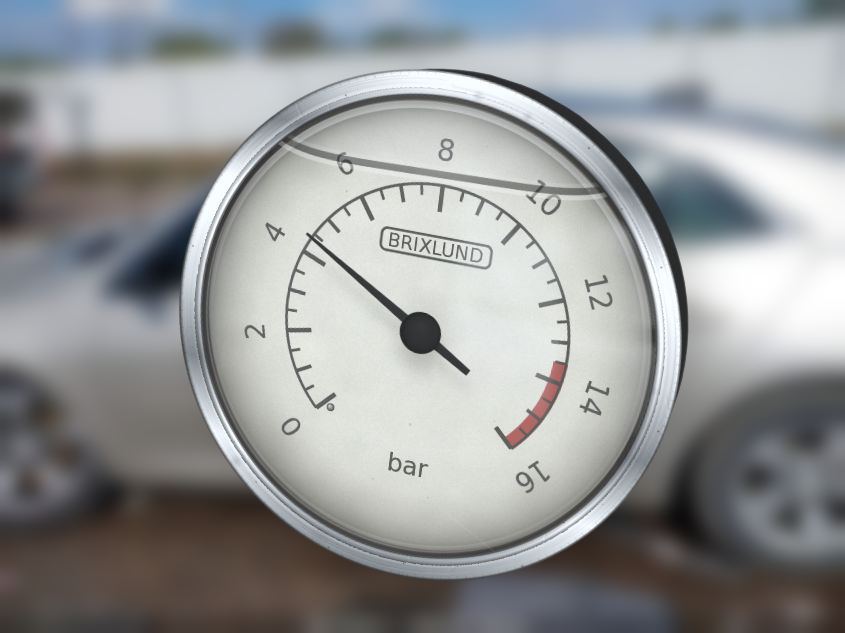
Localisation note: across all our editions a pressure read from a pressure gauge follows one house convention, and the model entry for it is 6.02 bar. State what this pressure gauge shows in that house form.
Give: 4.5 bar
